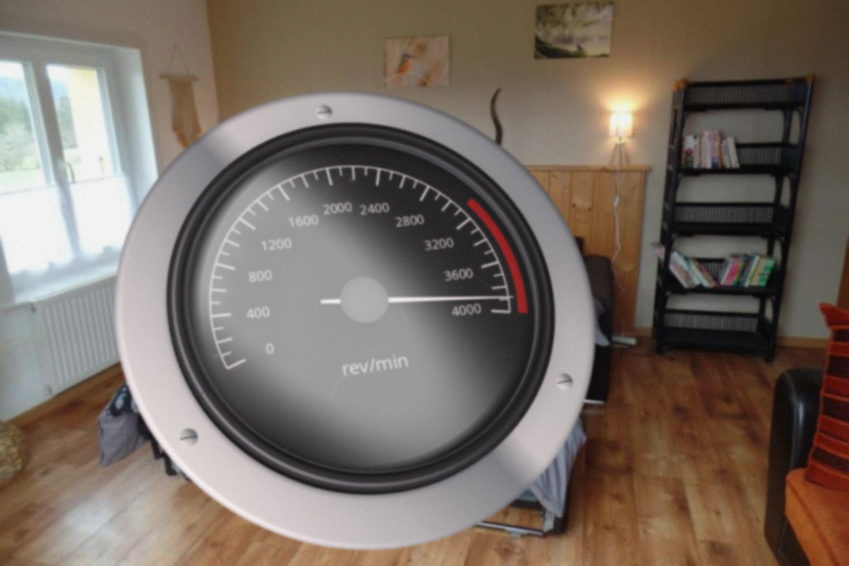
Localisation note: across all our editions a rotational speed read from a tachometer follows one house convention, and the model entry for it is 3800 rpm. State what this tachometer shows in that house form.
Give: 3900 rpm
